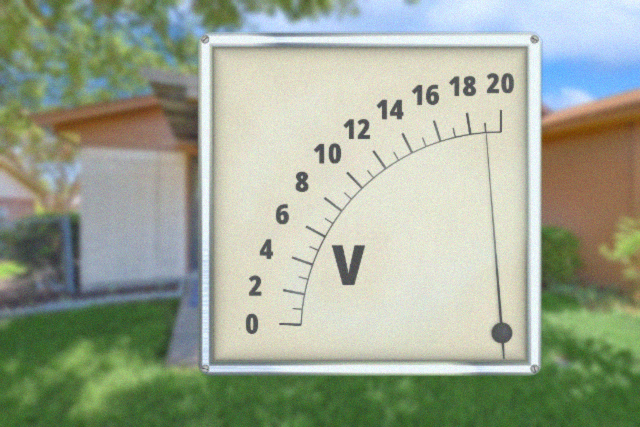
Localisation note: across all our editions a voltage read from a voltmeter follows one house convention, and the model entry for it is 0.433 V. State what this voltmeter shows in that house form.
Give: 19 V
